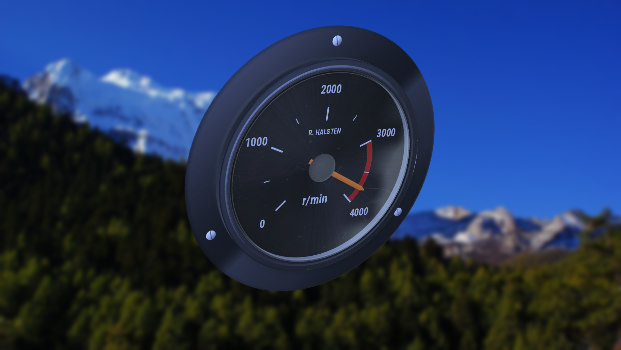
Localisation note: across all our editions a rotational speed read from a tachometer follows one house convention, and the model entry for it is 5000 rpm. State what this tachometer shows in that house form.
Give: 3750 rpm
